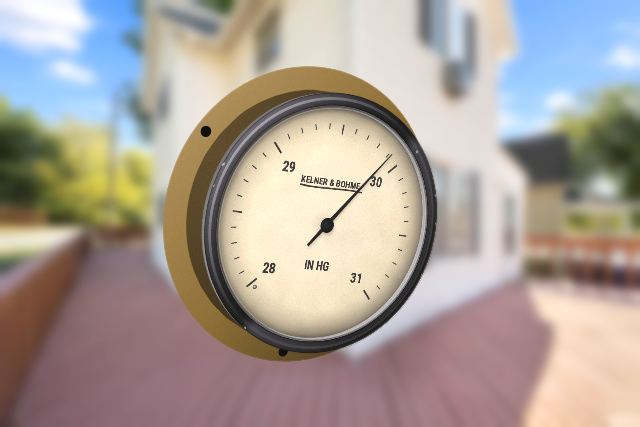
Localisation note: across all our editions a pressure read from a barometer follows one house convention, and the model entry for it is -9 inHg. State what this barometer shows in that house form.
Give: 29.9 inHg
